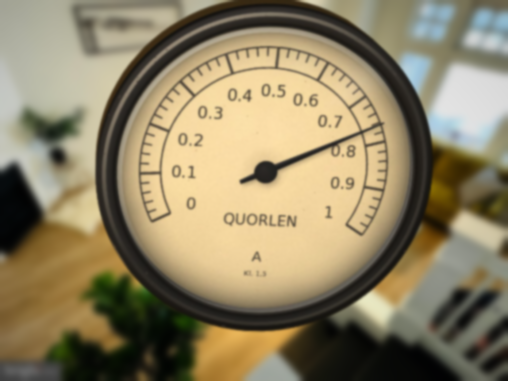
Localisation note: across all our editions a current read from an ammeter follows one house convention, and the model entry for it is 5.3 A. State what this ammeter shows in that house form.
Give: 0.76 A
